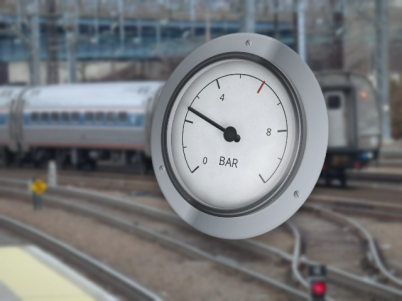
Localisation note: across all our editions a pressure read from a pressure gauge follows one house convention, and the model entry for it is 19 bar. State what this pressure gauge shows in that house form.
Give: 2.5 bar
